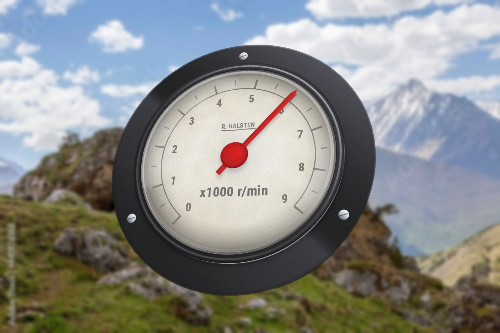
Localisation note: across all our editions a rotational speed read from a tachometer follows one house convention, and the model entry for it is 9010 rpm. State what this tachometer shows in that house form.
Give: 6000 rpm
